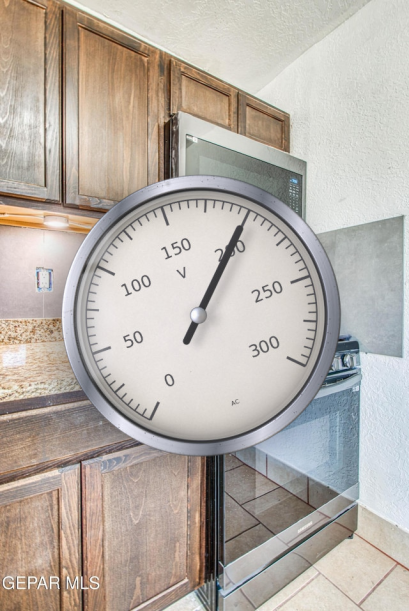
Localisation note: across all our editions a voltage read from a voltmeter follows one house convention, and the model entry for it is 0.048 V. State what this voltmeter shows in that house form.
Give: 200 V
